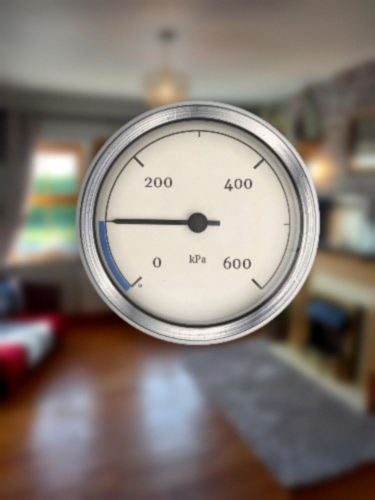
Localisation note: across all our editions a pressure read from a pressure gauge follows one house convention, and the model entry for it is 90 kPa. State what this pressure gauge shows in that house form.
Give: 100 kPa
